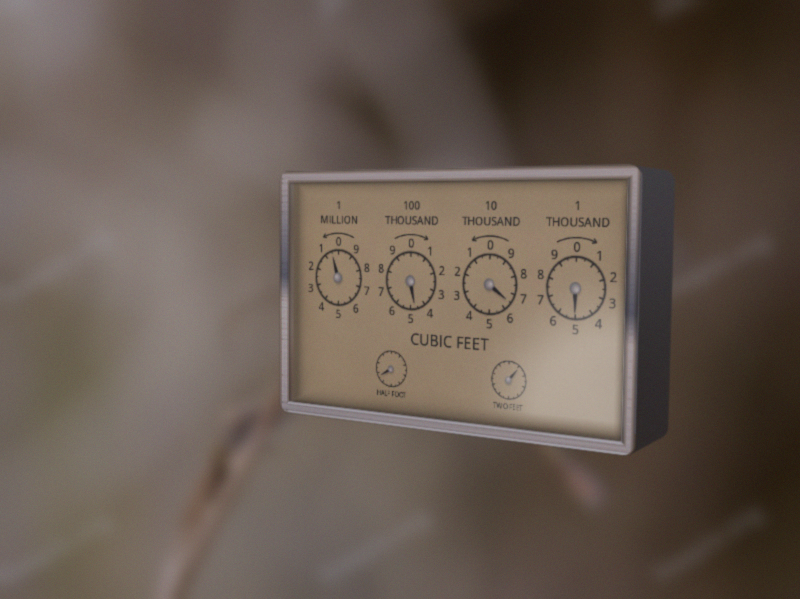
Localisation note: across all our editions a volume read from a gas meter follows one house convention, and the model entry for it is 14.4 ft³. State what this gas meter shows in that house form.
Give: 46500 ft³
